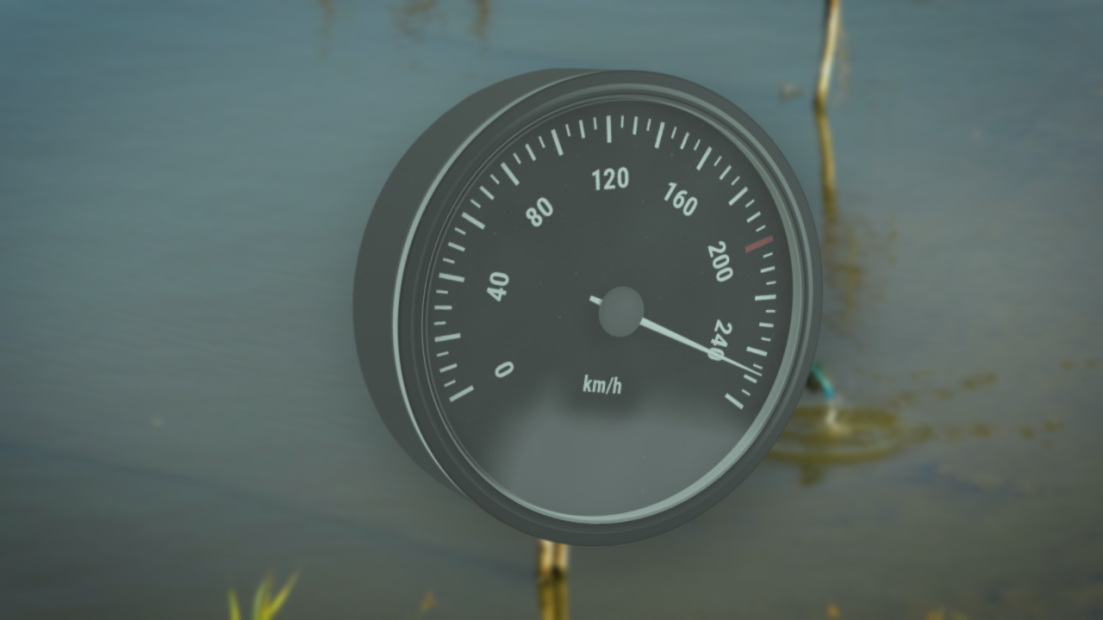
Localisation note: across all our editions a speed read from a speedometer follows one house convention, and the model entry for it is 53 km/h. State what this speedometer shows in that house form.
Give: 247.5 km/h
